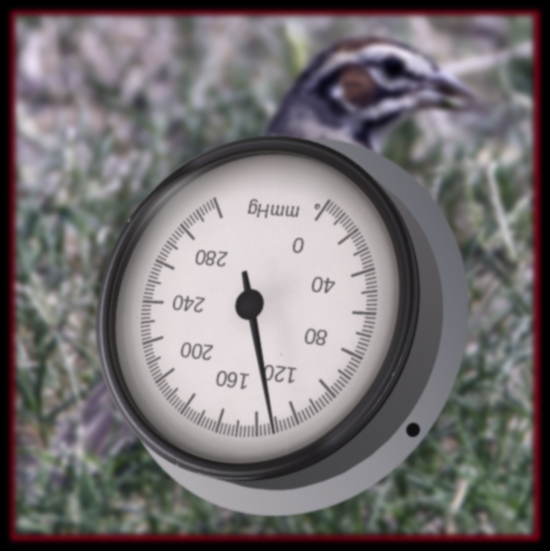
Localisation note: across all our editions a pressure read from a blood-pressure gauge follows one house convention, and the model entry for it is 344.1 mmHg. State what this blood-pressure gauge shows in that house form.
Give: 130 mmHg
